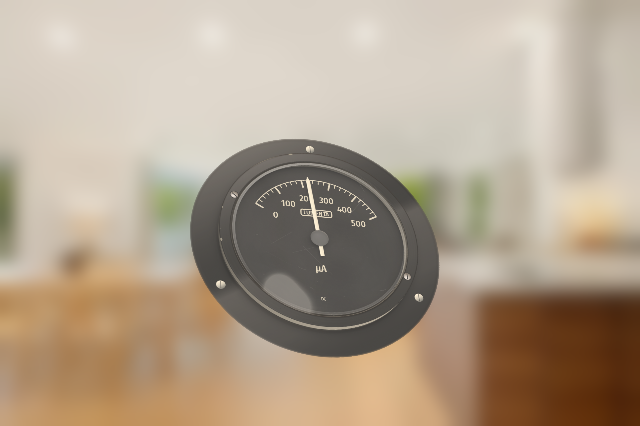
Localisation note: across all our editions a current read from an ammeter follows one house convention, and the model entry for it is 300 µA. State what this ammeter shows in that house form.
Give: 220 µA
